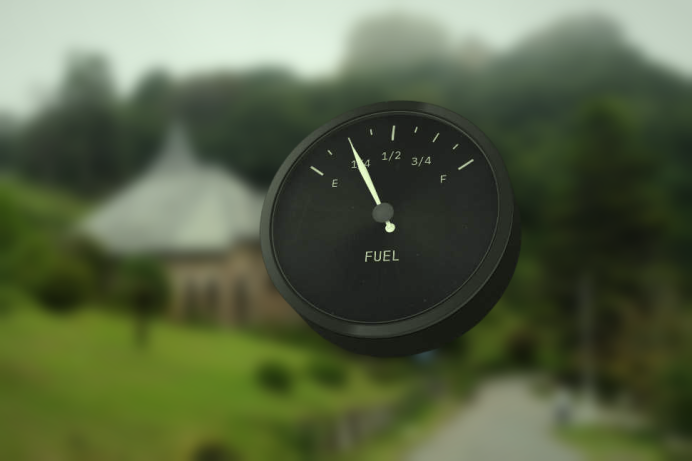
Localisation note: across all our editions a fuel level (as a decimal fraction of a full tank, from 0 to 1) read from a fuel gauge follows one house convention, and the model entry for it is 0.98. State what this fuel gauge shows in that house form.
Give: 0.25
